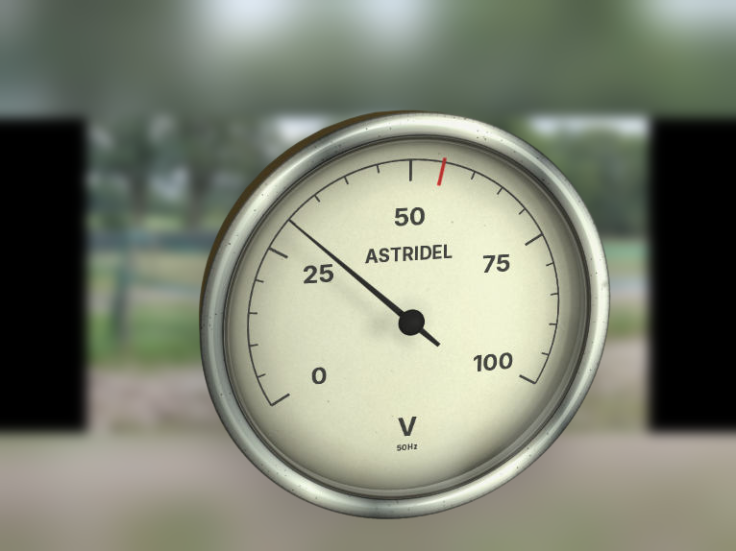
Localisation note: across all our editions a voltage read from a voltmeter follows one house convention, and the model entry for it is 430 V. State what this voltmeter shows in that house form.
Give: 30 V
